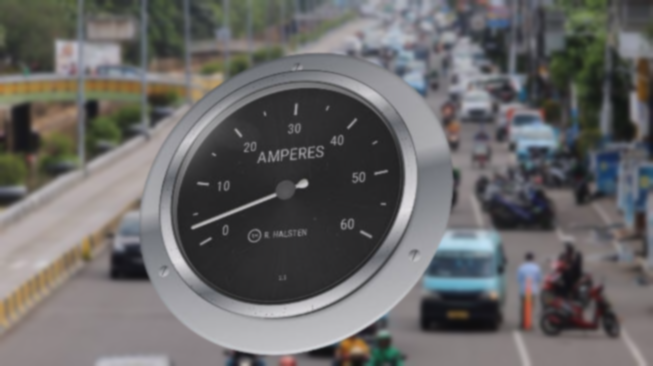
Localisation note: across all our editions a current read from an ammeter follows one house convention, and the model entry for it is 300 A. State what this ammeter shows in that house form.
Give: 2.5 A
